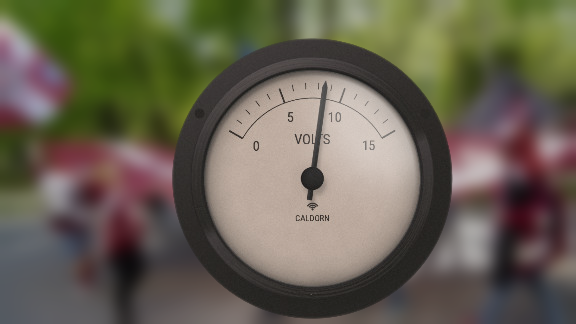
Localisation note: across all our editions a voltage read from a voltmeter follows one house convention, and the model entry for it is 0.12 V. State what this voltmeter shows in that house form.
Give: 8.5 V
